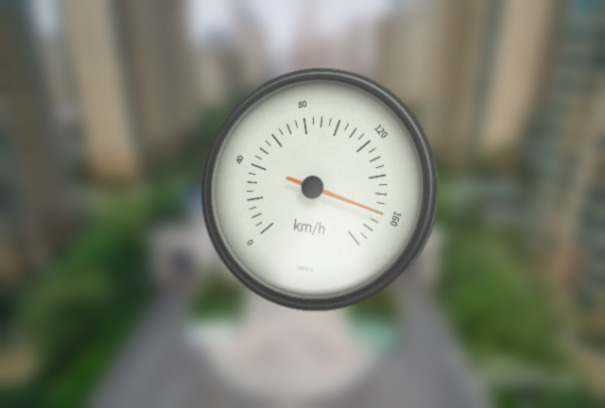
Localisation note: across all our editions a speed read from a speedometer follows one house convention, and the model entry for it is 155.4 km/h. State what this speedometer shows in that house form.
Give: 160 km/h
